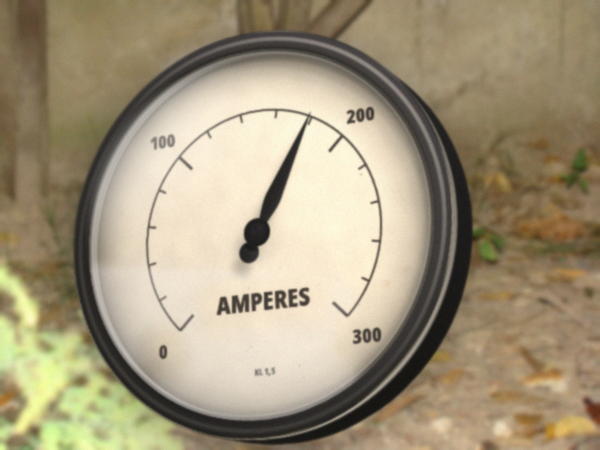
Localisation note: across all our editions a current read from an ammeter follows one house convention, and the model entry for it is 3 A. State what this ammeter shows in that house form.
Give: 180 A
